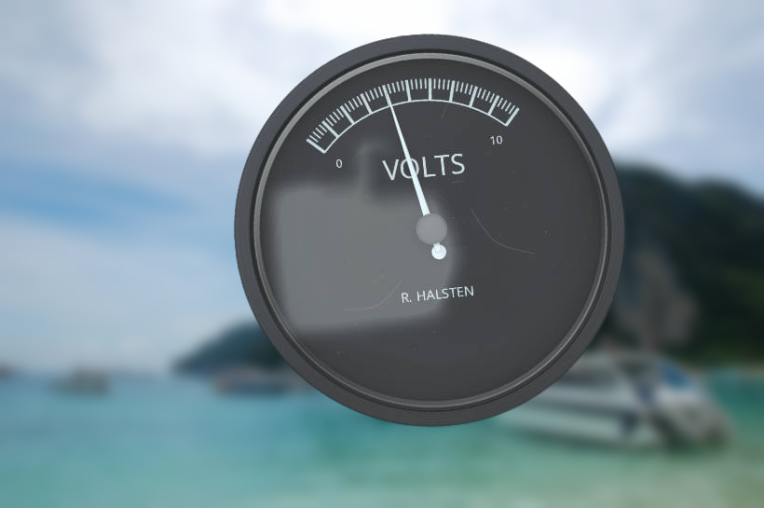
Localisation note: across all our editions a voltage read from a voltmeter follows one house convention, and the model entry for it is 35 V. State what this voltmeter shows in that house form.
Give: 4 V
